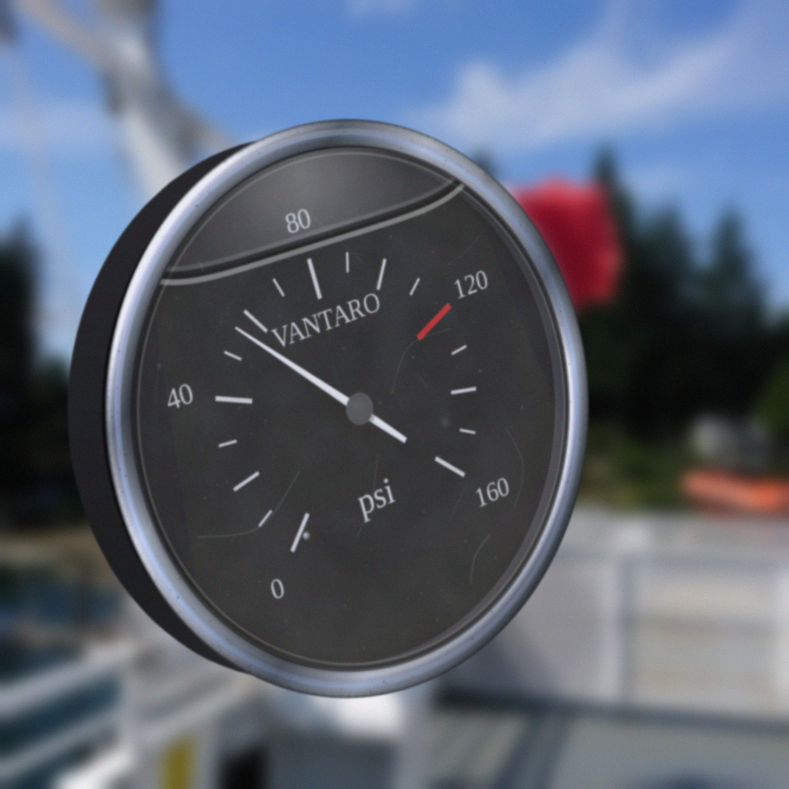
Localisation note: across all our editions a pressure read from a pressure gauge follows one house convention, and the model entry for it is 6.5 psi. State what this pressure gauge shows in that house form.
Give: 55 psi
